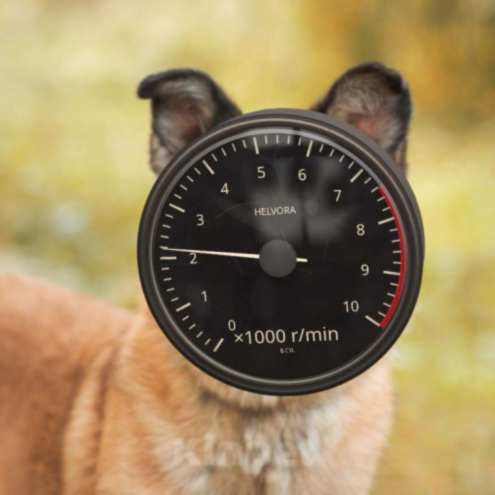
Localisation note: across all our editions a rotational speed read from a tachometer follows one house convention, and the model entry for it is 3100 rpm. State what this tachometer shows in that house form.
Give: 2200 rpm
